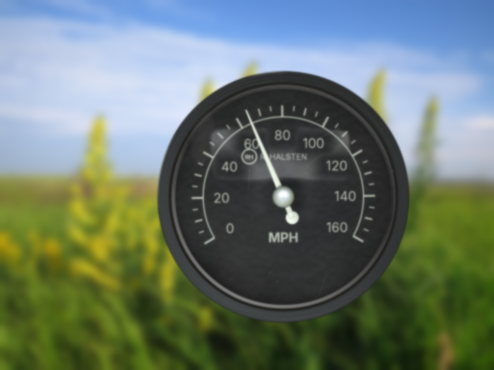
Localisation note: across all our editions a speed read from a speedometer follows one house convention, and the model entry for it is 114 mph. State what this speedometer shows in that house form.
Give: 65 mph
